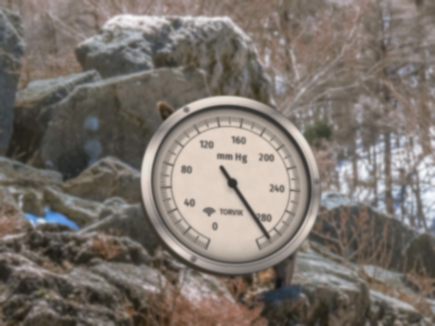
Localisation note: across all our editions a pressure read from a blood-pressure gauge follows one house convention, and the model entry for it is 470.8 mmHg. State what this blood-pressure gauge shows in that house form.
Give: 290 mmHg
